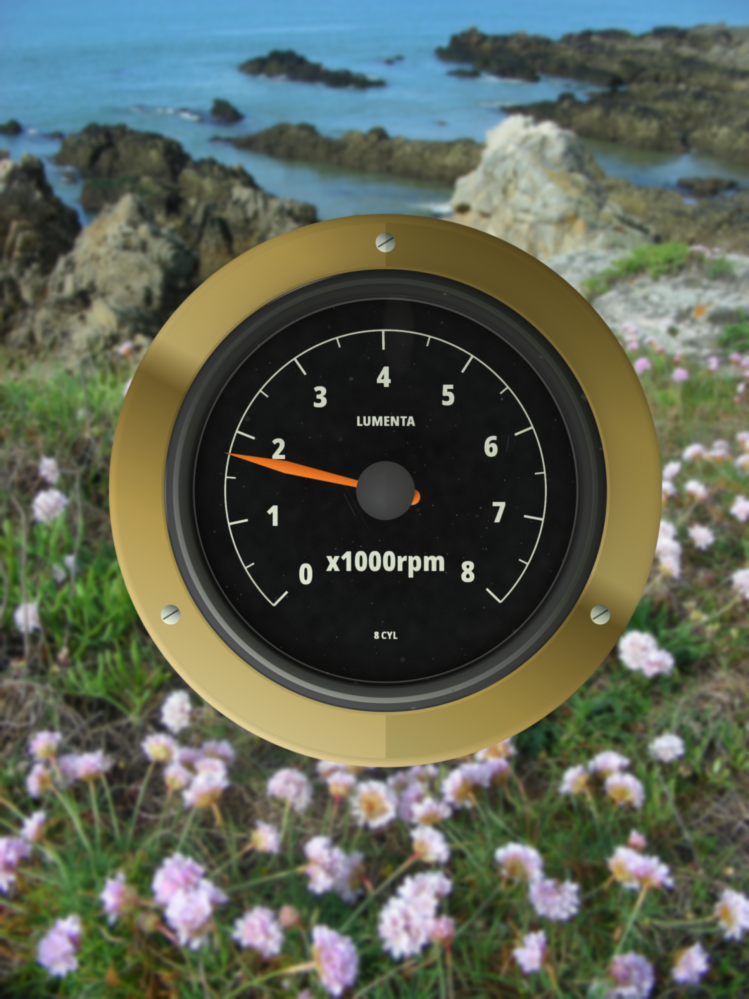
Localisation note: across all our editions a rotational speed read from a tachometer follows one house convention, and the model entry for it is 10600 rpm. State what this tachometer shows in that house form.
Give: 1750 rpm
